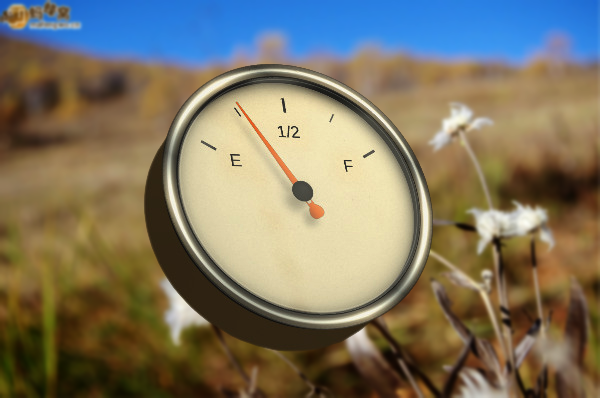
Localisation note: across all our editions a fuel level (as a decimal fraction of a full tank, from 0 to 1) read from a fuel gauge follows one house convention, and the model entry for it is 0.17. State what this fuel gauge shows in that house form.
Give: 0.25
